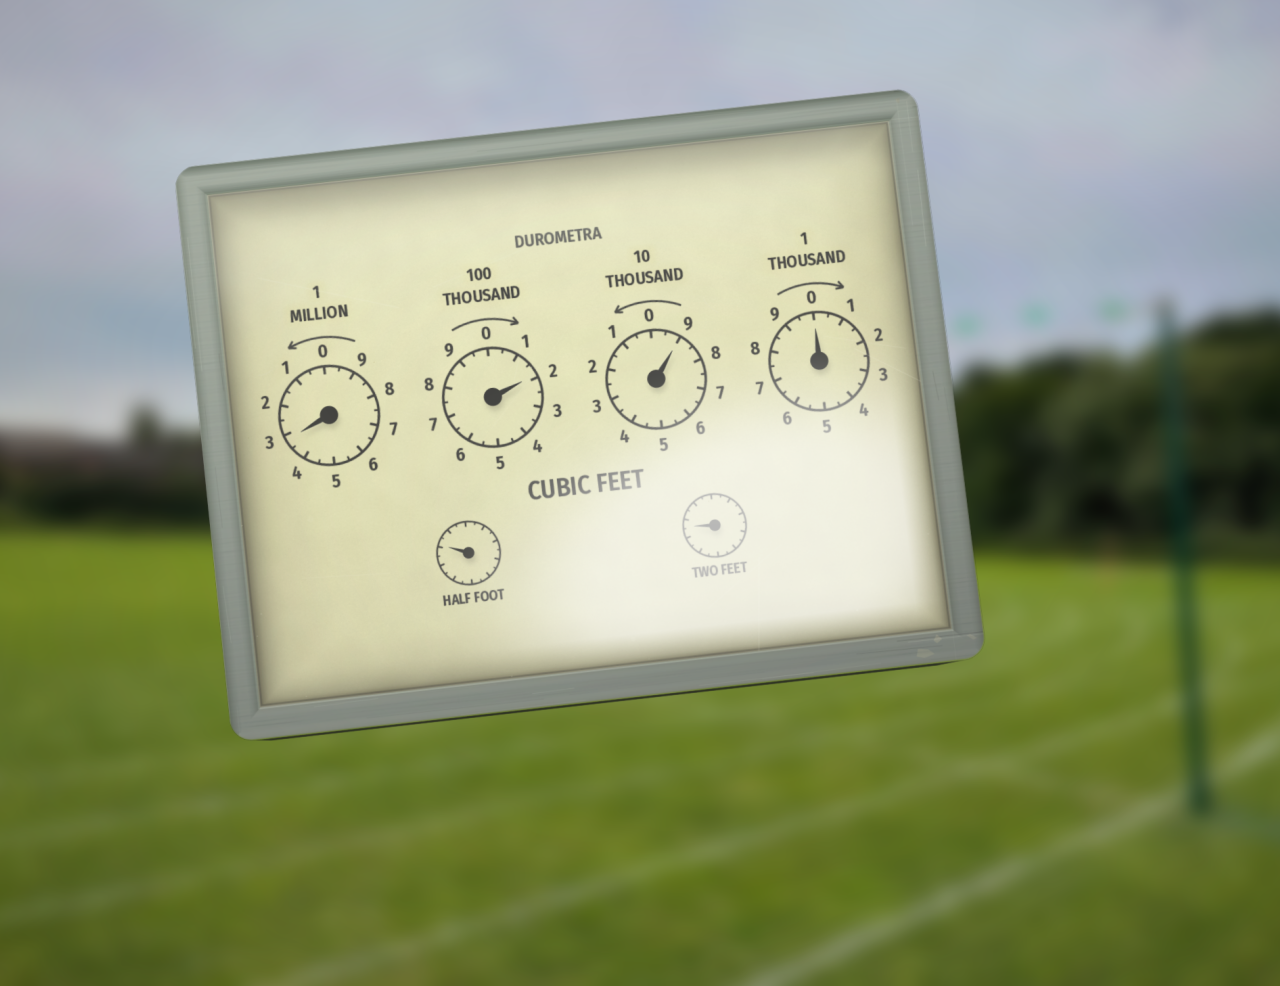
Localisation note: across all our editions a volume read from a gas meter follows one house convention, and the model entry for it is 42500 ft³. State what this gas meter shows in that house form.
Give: 319000 ft³
